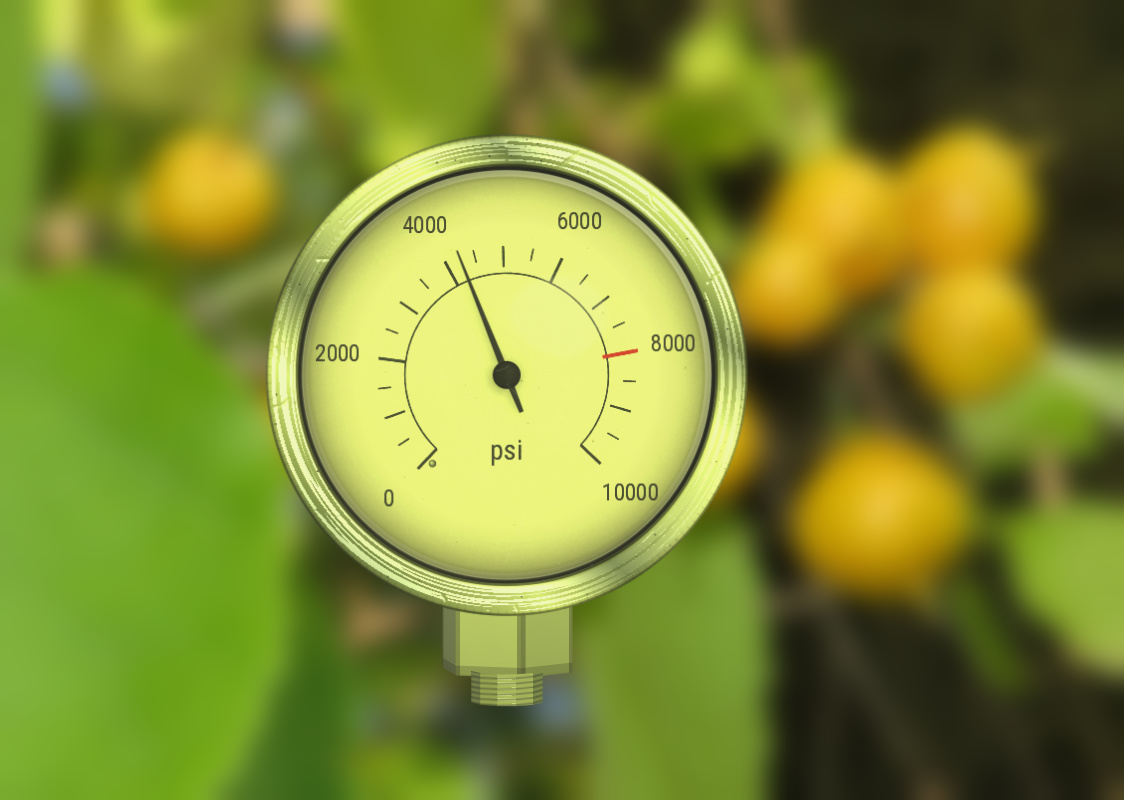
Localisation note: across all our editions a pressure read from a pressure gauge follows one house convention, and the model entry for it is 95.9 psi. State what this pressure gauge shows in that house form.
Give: 4250 psi
